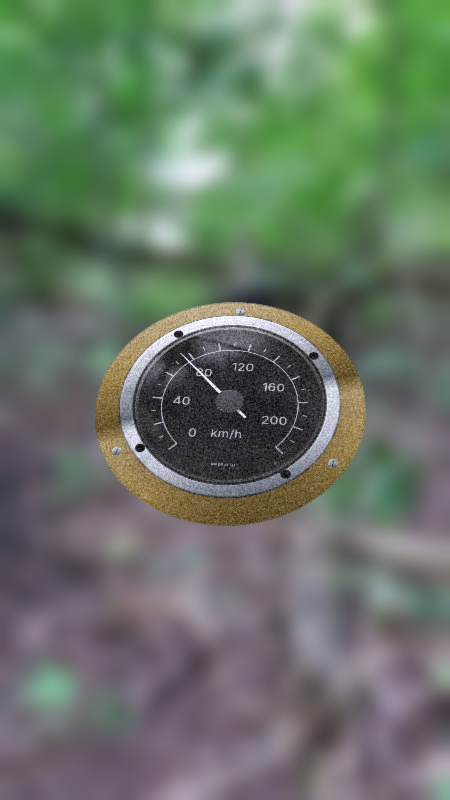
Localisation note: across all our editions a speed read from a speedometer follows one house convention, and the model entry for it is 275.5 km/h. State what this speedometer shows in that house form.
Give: 75 km/h
